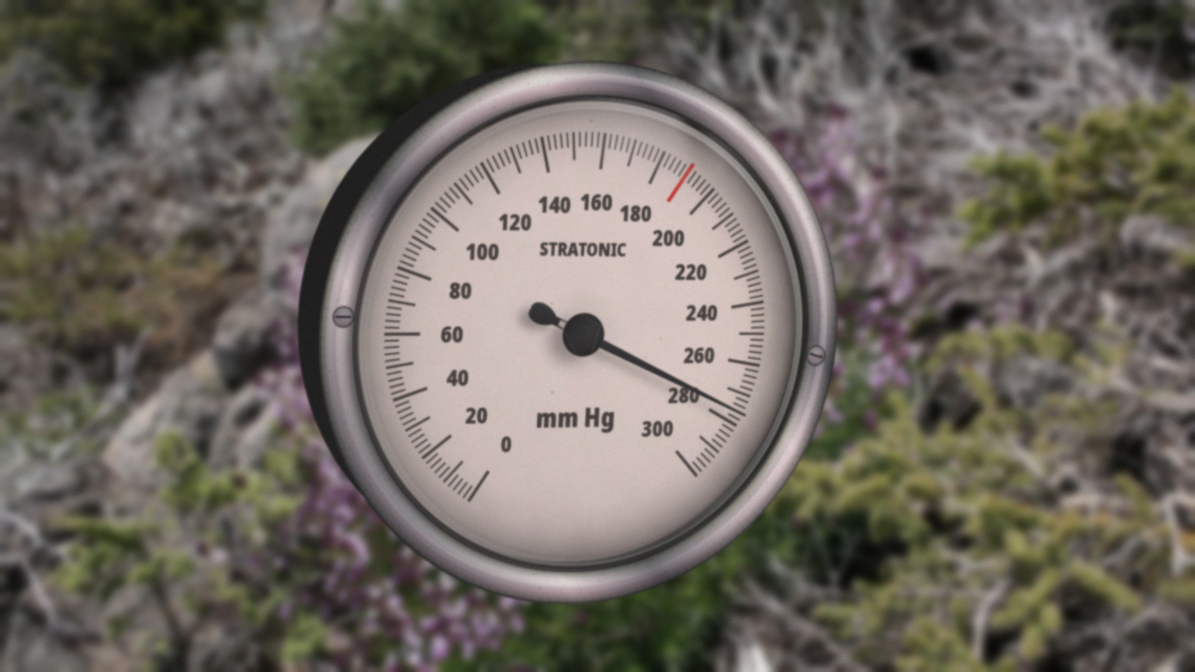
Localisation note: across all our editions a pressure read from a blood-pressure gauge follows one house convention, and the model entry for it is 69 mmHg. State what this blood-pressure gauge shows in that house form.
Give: 276 mmHg
